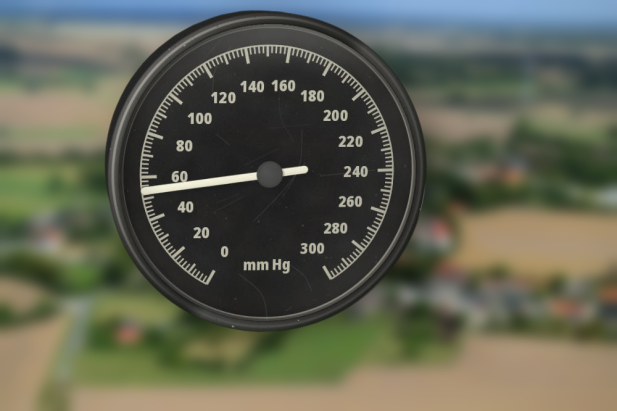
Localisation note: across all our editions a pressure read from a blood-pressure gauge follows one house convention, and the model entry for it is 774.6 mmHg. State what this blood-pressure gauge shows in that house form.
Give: 54 mmHg
